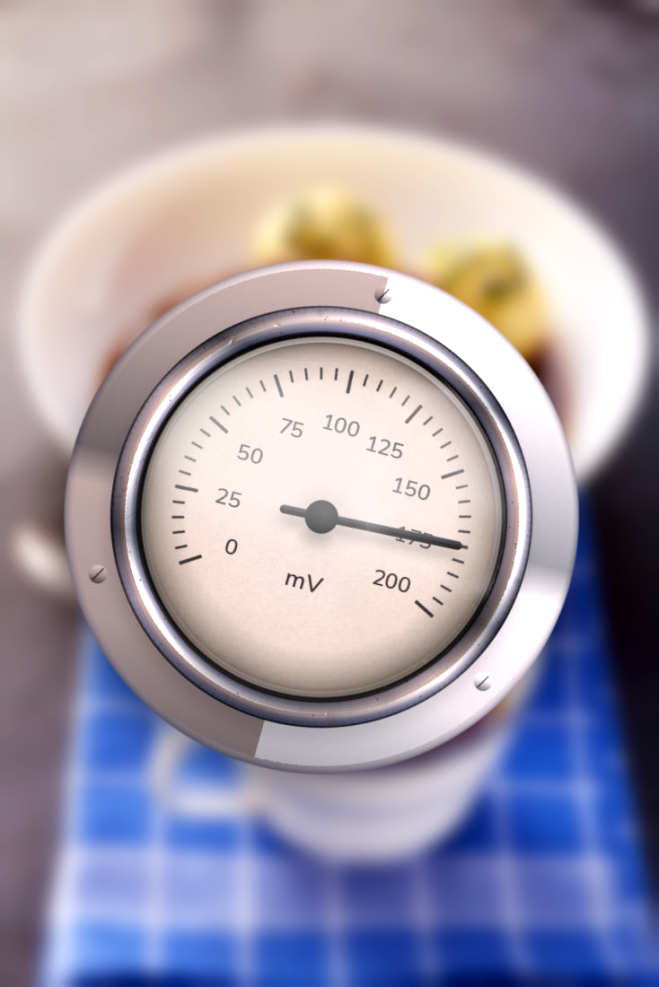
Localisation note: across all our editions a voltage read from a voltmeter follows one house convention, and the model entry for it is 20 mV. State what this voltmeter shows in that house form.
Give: 175 mV
